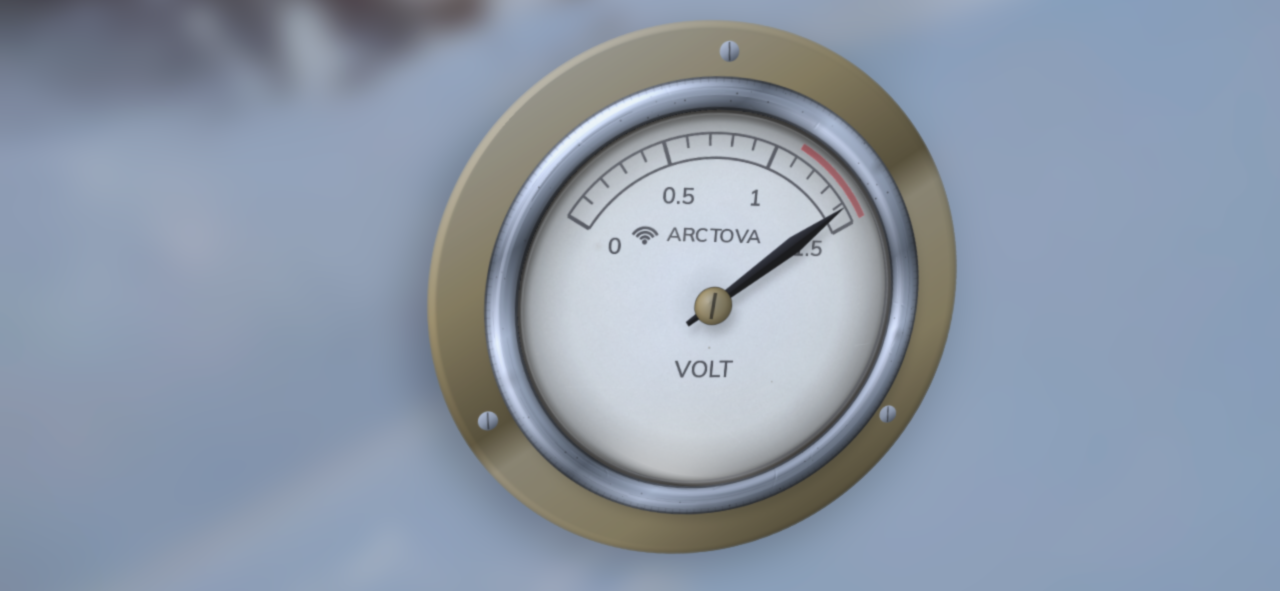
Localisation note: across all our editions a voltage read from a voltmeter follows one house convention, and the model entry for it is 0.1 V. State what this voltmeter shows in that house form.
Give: 1.4 V
